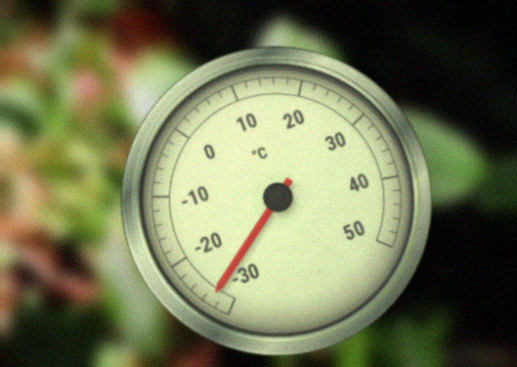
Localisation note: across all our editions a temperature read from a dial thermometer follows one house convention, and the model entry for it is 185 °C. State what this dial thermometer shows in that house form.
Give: -27 °C
